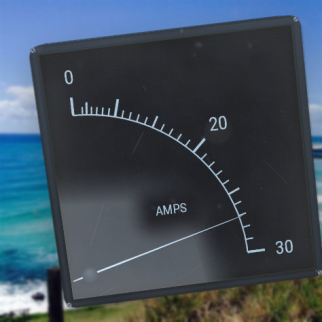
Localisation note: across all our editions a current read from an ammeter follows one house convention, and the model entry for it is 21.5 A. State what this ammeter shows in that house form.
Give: 27 A
